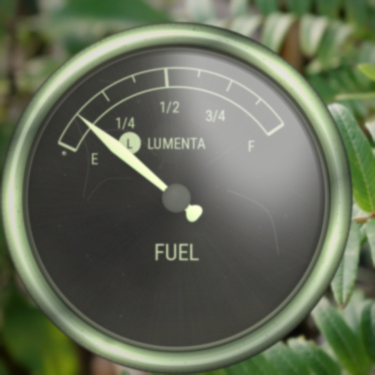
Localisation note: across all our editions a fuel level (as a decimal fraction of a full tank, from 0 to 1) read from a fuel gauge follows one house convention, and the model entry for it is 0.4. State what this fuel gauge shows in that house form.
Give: 0.125
